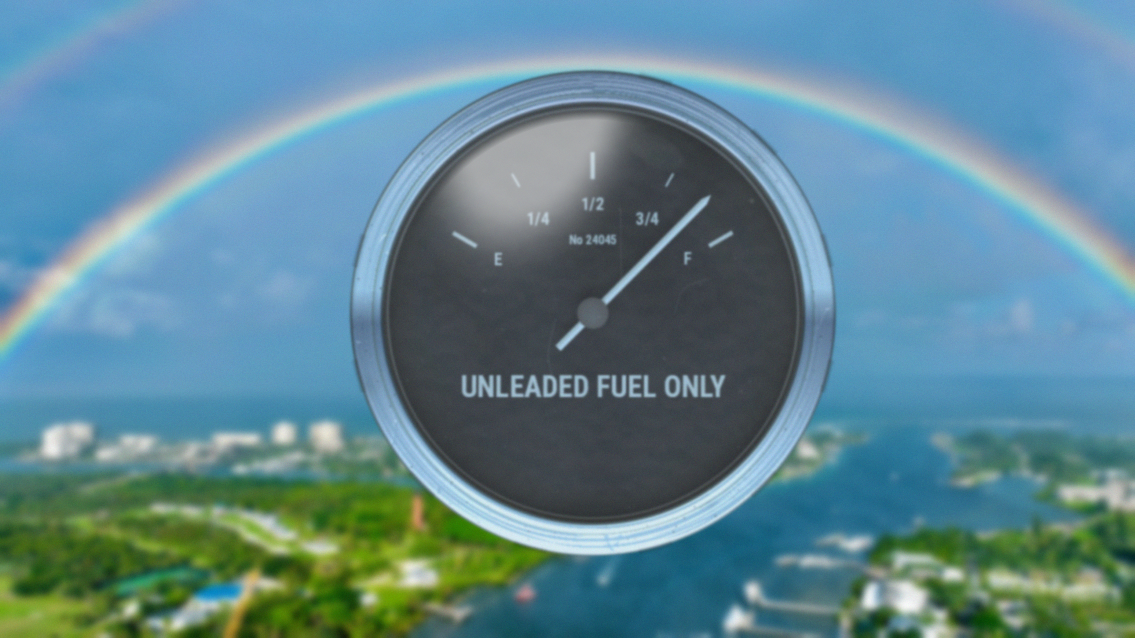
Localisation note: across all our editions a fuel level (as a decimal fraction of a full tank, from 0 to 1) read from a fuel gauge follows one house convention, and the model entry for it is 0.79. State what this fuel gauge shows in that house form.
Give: 0.875
